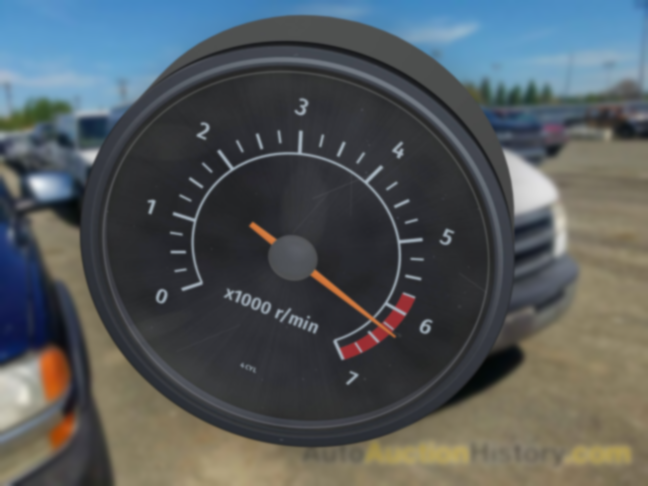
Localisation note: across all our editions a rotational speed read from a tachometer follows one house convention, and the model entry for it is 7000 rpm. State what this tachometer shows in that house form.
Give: 6250 rpm
